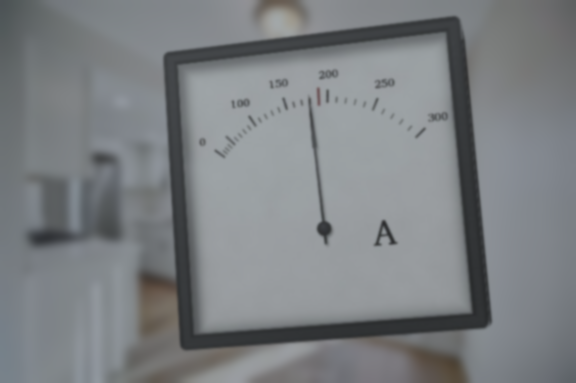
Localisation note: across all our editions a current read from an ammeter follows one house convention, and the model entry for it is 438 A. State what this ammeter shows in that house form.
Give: 180 A
